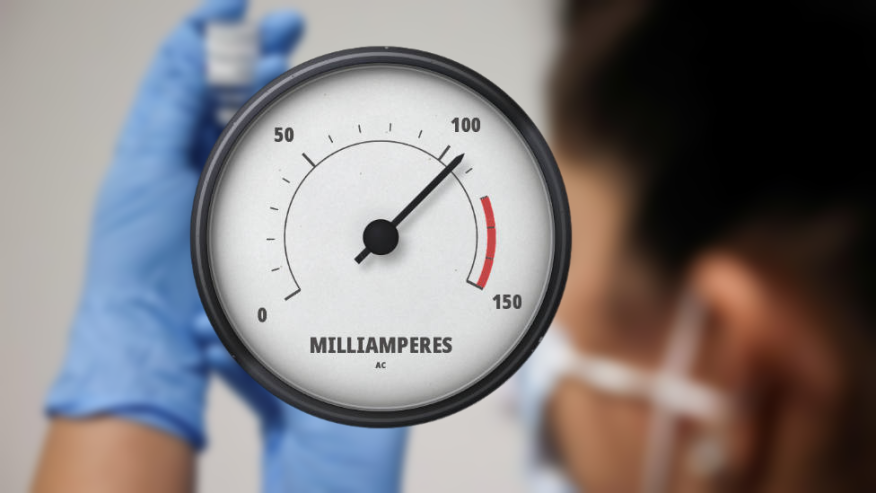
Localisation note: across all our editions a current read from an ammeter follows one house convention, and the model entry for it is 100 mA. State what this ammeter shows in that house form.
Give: 105 mA
